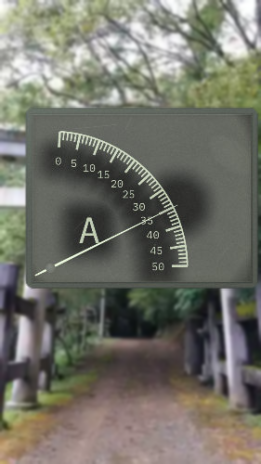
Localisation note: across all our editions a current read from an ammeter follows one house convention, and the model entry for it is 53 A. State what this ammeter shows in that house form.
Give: 35 A
